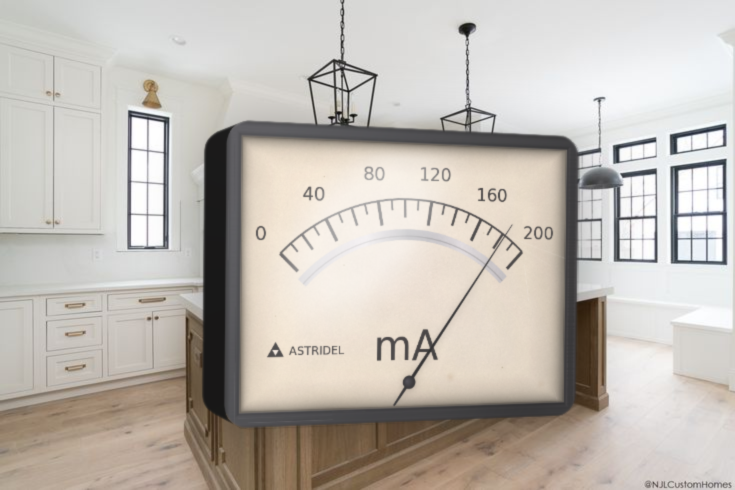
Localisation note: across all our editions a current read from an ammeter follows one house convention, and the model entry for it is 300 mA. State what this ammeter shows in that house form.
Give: 180 mA
